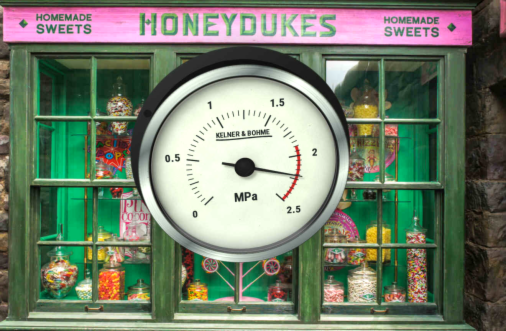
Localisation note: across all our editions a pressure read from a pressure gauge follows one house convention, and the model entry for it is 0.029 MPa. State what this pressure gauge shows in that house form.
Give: 2.2 MPa
